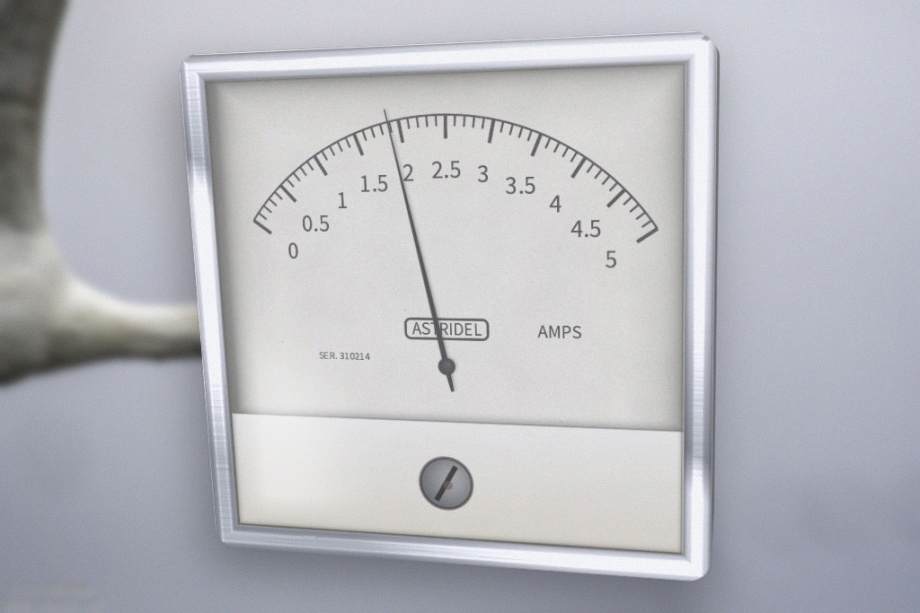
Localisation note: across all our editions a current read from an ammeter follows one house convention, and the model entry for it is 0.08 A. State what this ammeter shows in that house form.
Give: 1.9 A
